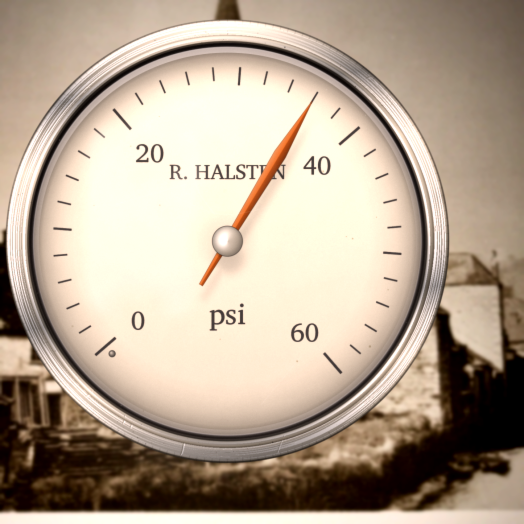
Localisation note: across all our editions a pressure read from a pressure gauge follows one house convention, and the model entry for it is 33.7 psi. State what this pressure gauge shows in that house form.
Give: 36 psi
